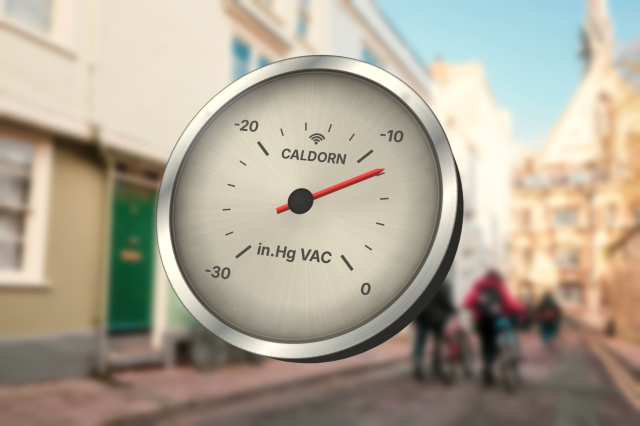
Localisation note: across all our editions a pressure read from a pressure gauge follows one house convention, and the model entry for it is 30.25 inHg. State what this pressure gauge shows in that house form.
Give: -8 inHg
